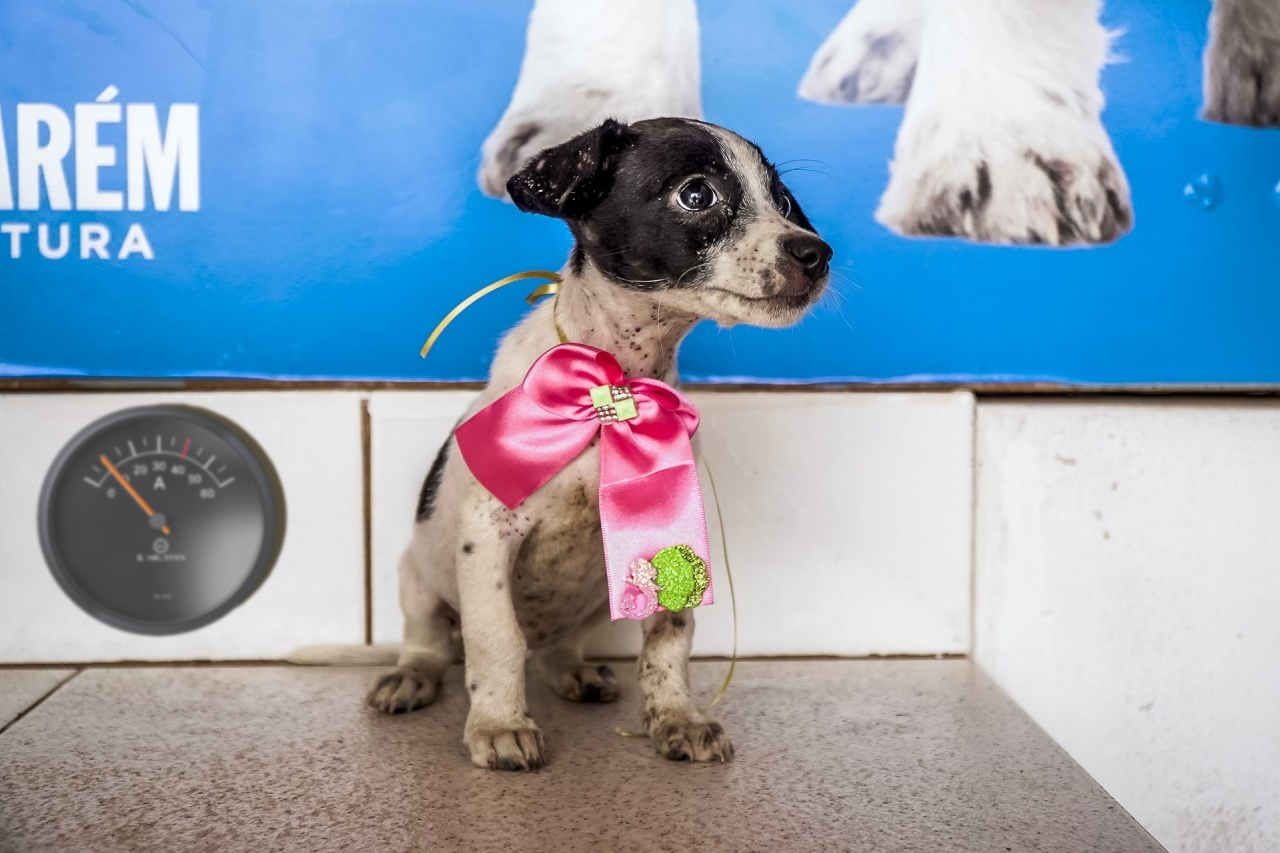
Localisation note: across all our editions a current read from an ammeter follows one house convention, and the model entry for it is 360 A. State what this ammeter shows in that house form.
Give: 10 A
